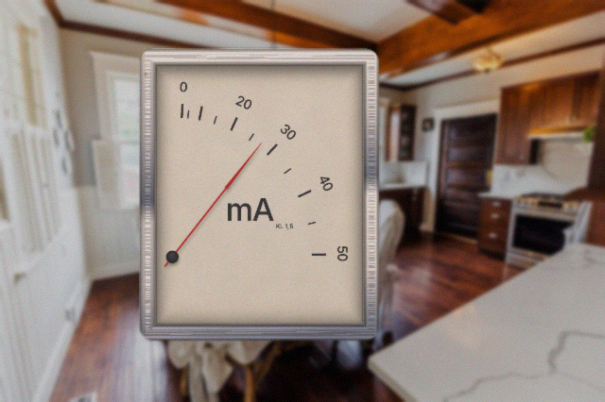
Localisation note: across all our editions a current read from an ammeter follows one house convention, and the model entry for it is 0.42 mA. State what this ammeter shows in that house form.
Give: 27.5 mA
